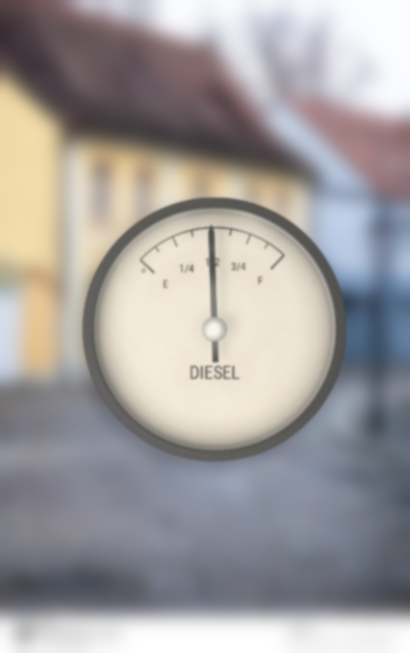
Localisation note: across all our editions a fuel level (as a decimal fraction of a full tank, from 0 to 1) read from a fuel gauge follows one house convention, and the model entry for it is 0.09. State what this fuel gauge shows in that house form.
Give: 0.5
